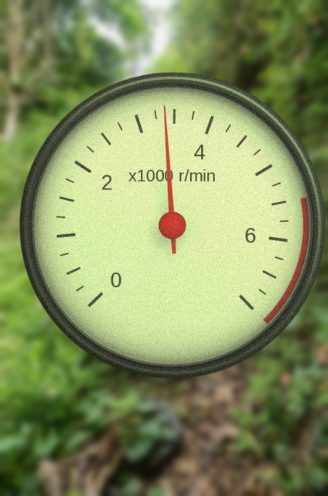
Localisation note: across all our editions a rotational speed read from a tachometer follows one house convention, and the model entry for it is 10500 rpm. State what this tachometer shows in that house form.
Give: 3375 rpm
